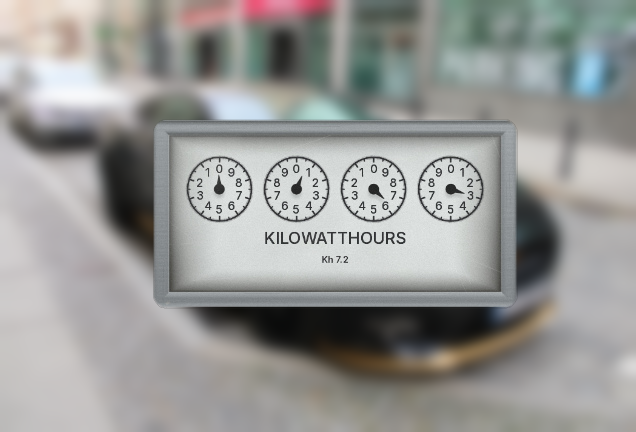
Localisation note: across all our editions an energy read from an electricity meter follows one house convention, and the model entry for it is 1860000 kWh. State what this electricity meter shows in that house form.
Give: 63 kWh
